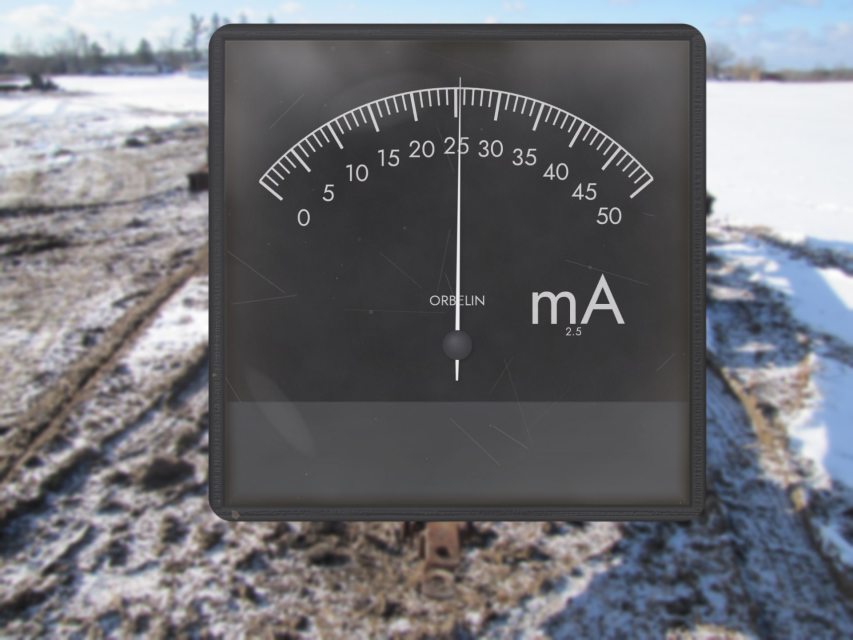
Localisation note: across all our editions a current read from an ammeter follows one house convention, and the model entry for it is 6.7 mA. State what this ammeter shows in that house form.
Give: 25.5 mA
